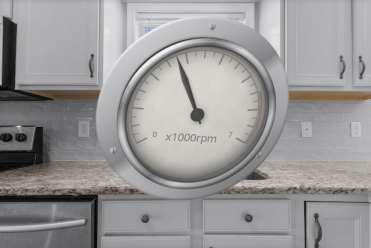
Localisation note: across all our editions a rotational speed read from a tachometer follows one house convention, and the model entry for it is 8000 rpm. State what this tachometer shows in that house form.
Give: 2750 rpm
